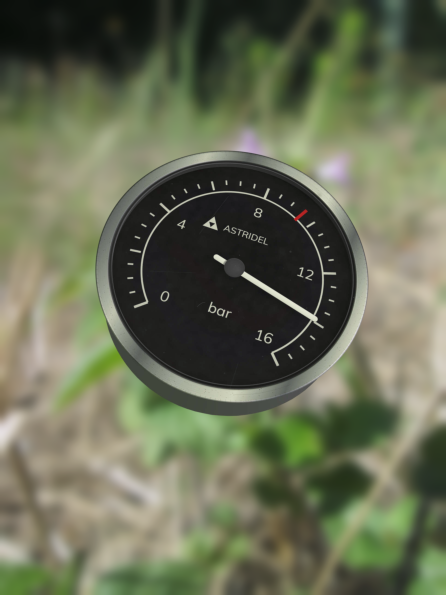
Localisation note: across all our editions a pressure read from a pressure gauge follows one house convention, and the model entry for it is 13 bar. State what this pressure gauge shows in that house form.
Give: 14 bar
